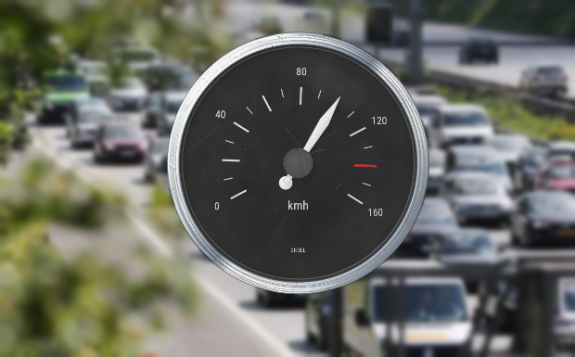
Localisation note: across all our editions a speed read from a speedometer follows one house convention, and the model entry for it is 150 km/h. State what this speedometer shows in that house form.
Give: 100 km/h
